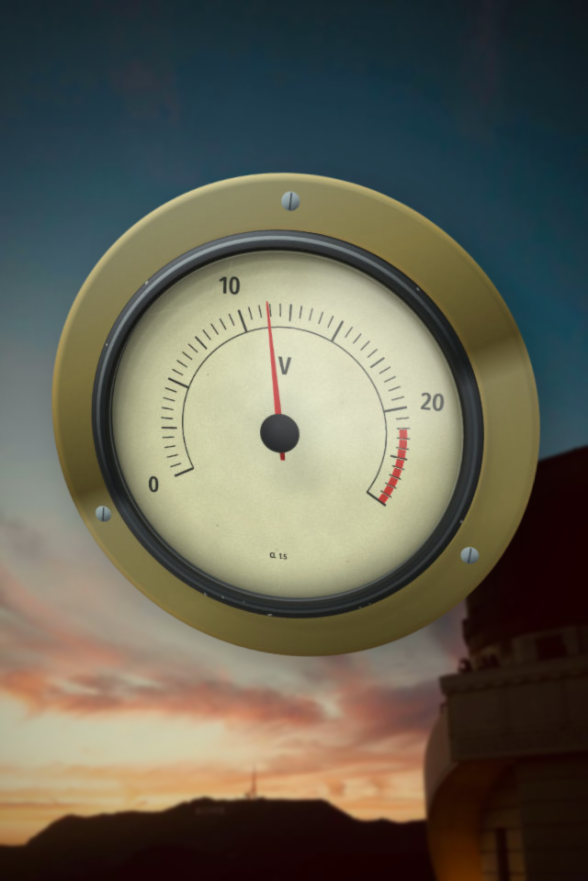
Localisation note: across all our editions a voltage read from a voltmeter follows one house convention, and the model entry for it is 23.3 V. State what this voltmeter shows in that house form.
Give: 11.5 V
